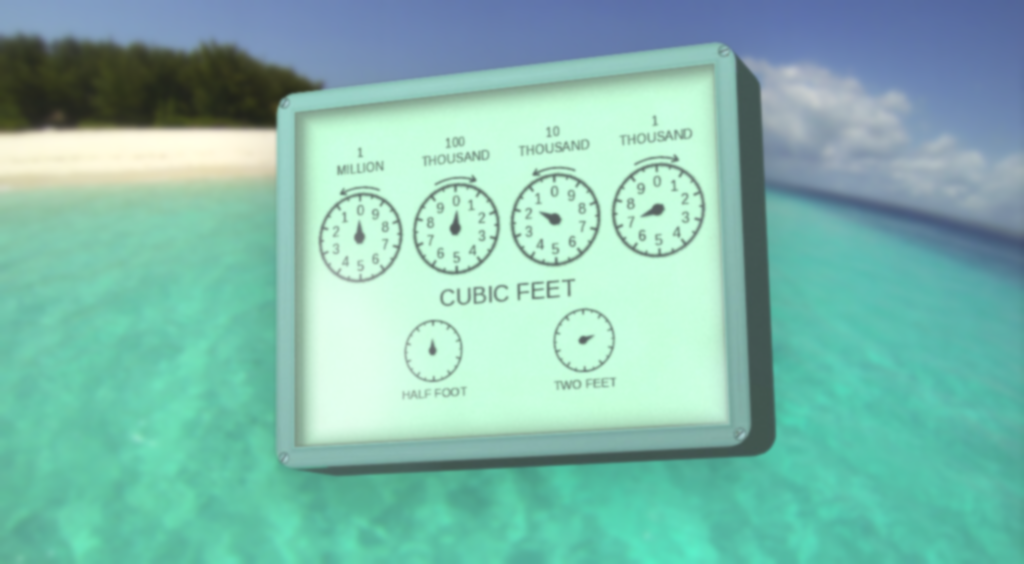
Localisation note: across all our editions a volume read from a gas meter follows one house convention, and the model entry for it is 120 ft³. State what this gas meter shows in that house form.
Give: 1700 ft³
